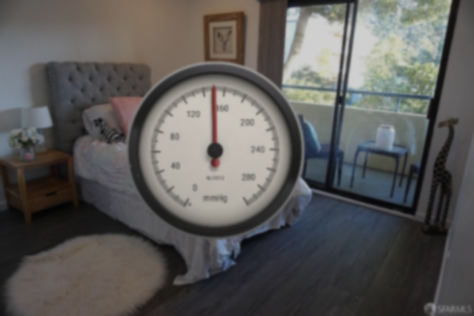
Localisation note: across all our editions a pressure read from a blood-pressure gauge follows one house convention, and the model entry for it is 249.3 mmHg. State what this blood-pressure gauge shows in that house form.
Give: 150 mmHg
